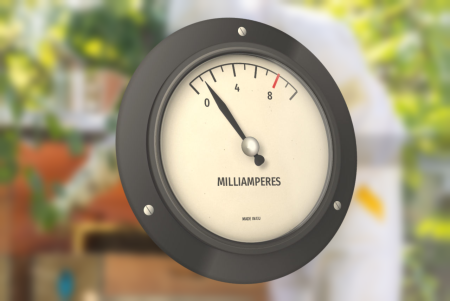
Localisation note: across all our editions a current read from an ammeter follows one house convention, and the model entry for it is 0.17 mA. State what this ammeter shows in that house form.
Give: 1 mA
